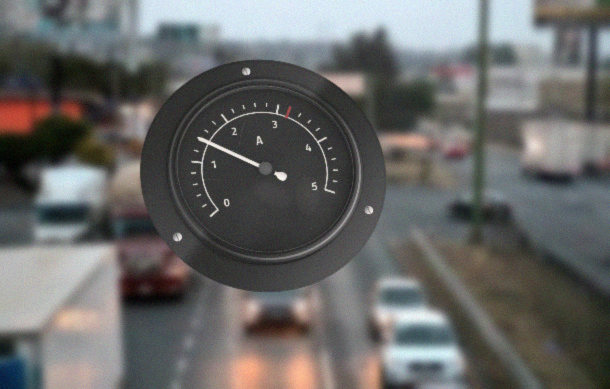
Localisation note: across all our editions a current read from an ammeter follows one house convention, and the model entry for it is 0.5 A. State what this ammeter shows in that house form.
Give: 1.4 A
